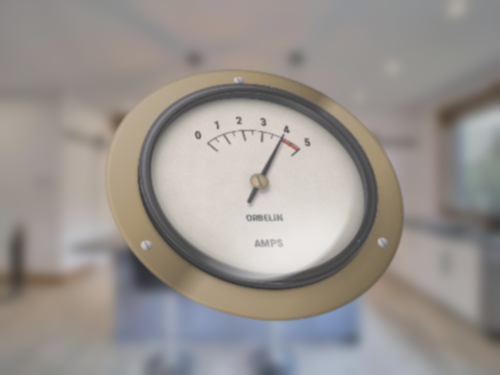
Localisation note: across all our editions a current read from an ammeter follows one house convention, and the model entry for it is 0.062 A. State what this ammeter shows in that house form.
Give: 4 A
